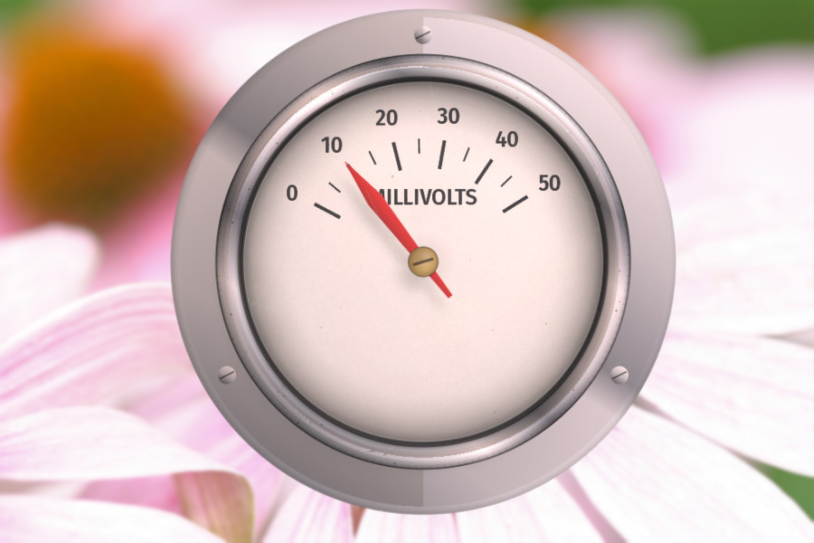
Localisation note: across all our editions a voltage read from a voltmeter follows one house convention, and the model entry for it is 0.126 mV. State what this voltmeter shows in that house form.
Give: 10 mV
